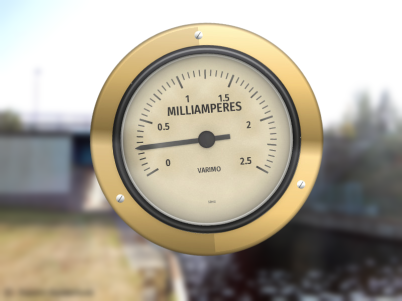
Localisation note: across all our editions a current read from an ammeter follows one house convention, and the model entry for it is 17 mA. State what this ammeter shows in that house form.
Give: 0.25 mA
